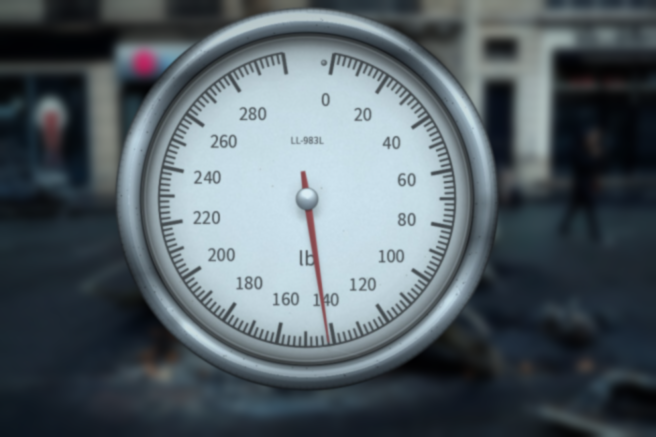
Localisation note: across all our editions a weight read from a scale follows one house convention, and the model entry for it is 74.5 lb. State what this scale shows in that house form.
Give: 142 lb
